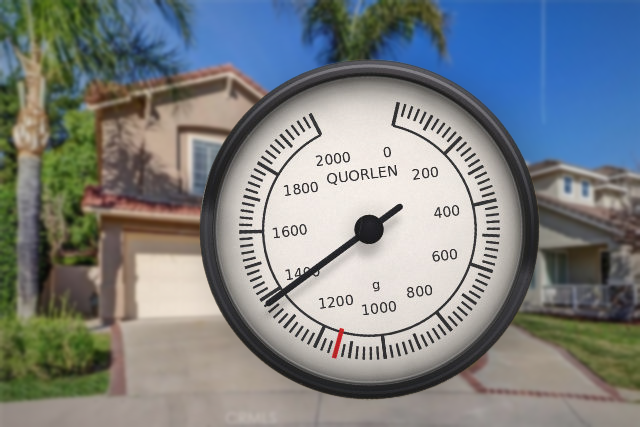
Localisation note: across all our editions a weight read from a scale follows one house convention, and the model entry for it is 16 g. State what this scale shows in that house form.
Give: 1380 g
